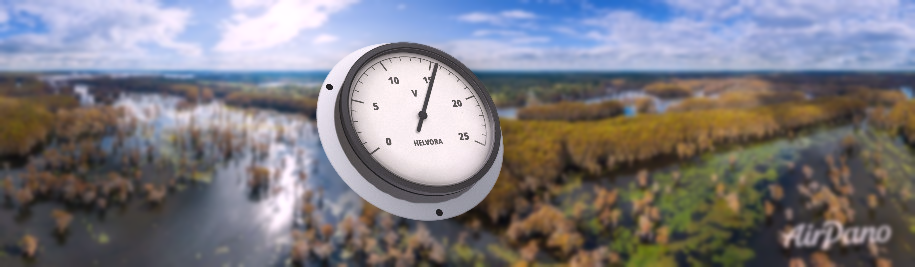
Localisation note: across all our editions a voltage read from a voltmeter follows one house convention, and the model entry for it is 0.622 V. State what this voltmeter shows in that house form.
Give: 15.5 V
